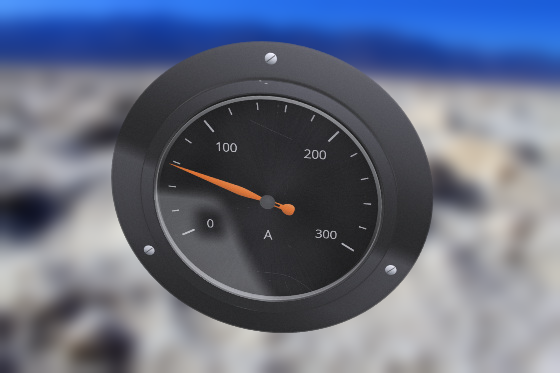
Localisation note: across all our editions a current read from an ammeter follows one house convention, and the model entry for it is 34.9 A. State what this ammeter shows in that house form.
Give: 60 A
